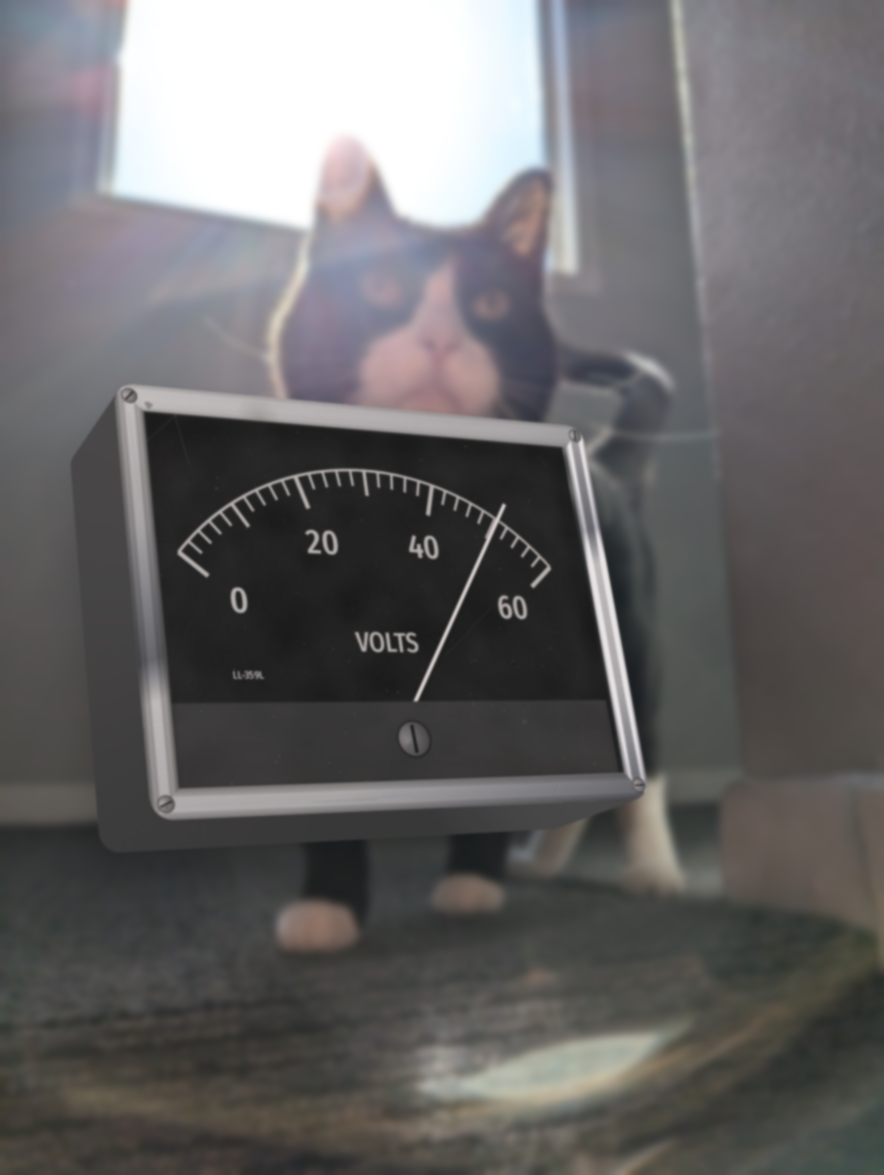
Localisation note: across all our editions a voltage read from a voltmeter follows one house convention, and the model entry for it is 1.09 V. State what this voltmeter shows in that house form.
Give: 50 V
